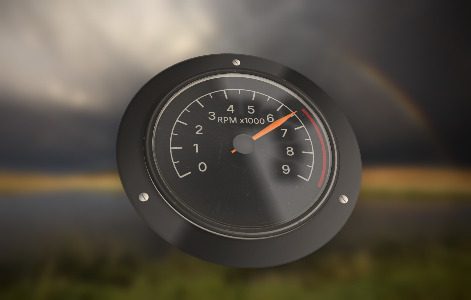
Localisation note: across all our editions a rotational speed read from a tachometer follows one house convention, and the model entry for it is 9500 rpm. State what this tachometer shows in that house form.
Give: 6500 rpm
